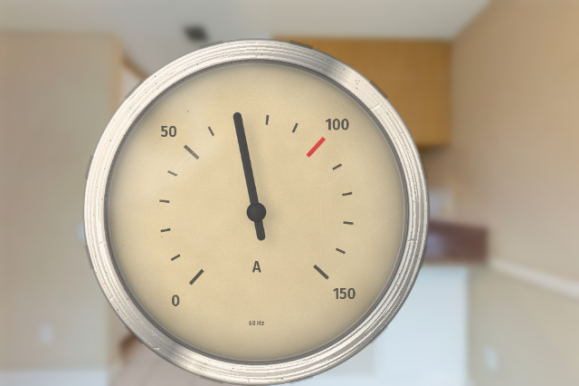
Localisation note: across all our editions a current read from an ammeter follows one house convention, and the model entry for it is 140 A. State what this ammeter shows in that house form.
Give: 70 A
